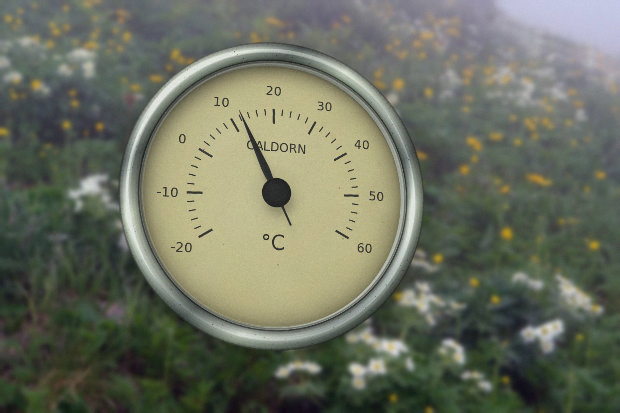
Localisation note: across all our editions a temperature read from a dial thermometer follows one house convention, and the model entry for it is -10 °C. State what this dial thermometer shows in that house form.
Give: 12 °C
